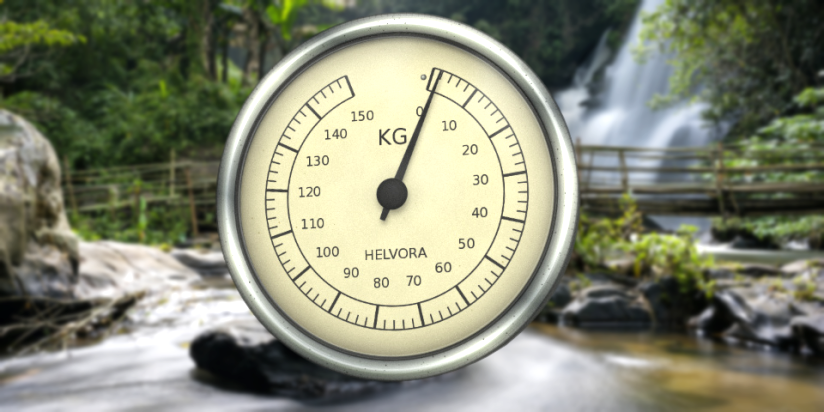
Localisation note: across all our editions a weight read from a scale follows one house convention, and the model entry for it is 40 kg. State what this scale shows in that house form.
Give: 2 kg
